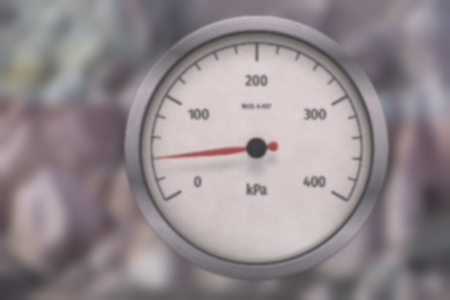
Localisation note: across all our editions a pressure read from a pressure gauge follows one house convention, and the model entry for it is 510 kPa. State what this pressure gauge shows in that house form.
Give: 40 kPa
